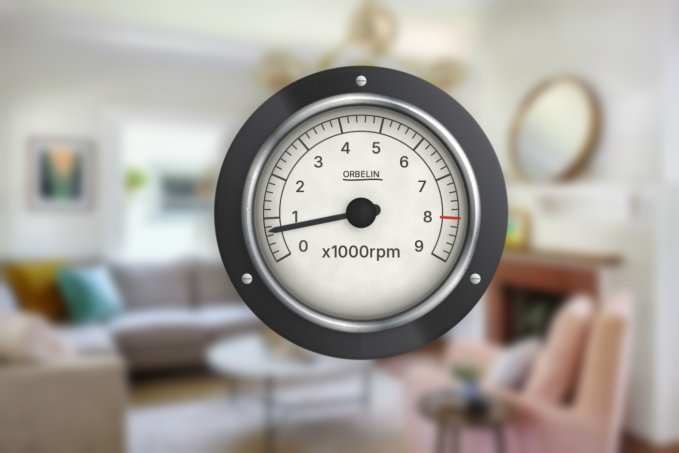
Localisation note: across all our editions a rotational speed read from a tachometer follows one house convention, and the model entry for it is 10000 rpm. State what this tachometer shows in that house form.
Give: 700 rpm
